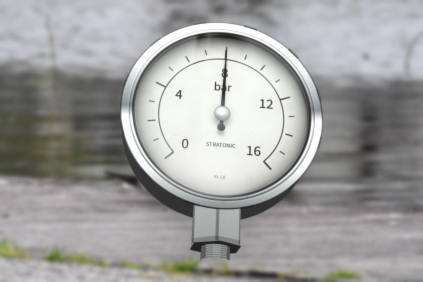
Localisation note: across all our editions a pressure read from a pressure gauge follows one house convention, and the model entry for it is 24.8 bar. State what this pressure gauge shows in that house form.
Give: 8 bar
